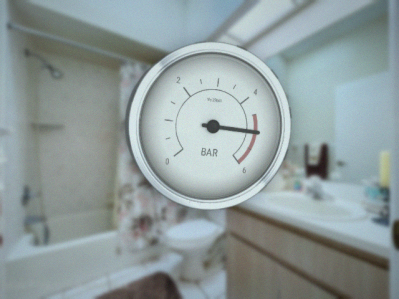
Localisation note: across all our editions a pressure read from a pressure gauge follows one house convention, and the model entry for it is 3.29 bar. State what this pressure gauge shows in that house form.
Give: 5 bar
